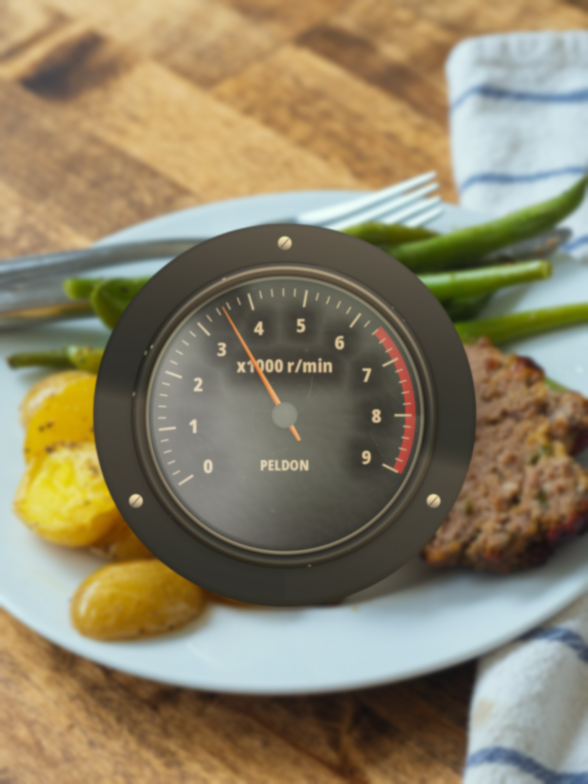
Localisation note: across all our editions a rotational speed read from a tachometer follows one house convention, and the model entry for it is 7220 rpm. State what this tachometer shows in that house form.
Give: 3500 rpm
